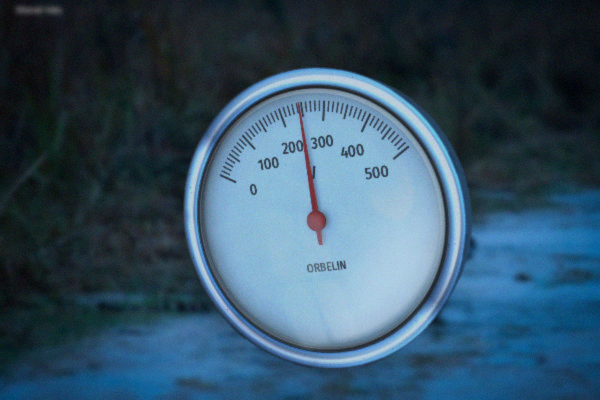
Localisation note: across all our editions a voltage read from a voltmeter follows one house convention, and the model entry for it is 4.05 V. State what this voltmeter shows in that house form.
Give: 250 V
